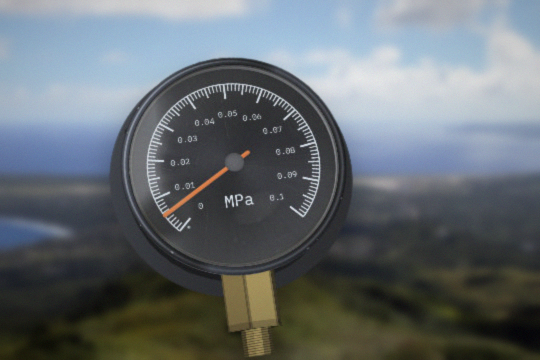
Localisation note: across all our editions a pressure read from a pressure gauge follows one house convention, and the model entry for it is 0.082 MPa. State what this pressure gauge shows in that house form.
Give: 0.005 MPa
